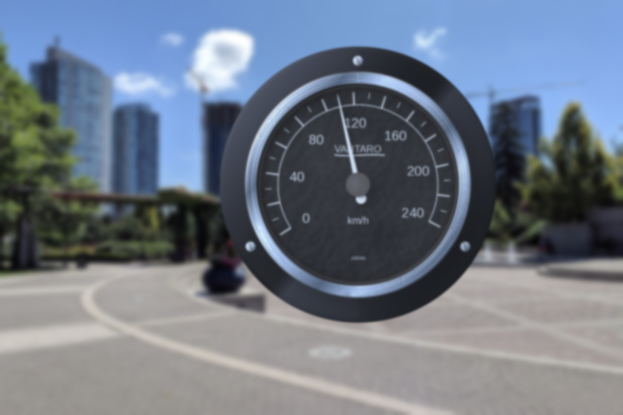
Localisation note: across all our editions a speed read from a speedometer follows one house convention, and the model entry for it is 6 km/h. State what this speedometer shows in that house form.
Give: 110 km/h
